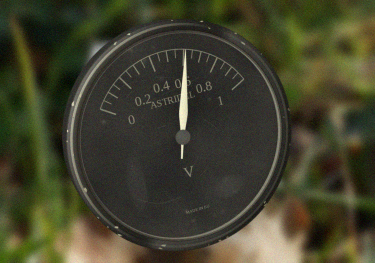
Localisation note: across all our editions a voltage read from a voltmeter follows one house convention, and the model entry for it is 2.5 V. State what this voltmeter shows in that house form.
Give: 0.6 V
